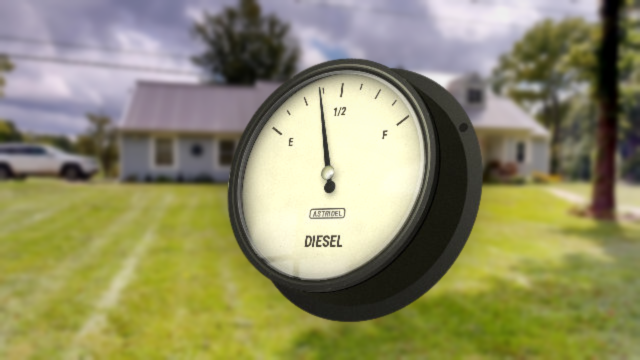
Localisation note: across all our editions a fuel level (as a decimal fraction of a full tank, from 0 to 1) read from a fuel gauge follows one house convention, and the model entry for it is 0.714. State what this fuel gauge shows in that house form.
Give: 0.375
